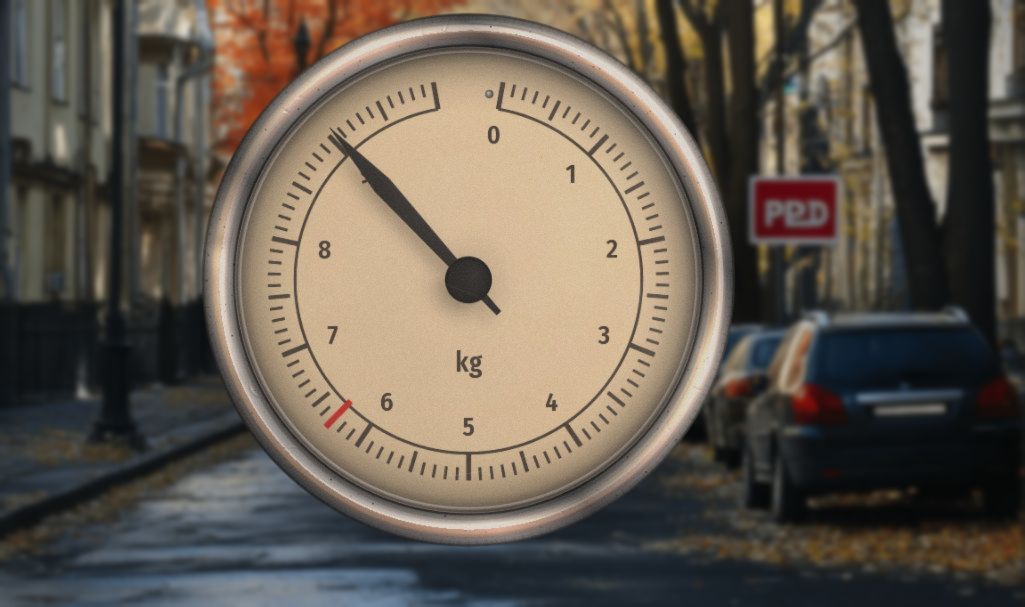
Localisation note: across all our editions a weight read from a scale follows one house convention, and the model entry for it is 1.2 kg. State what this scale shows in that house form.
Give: 9.05 kg
